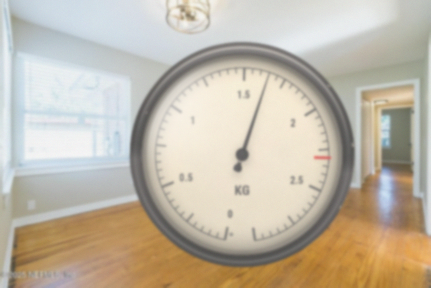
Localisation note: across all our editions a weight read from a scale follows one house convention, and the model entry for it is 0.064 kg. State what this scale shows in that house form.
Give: 1.65 kg
